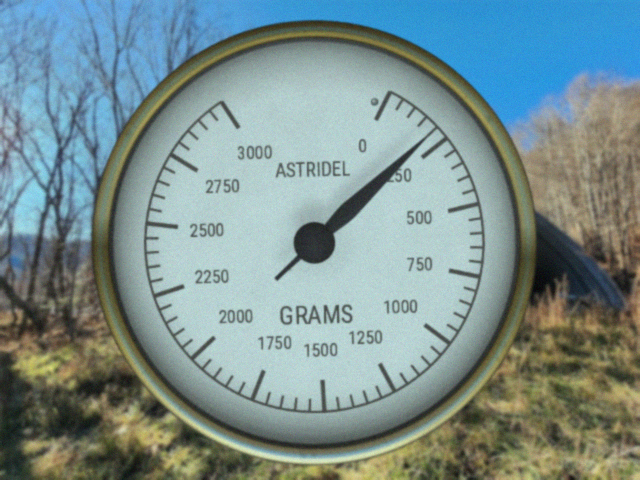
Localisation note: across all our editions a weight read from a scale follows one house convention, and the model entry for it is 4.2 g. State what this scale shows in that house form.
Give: 200 g
